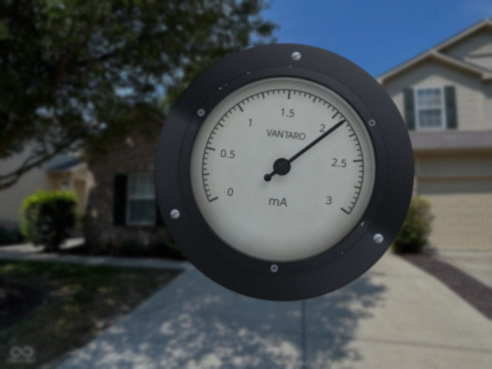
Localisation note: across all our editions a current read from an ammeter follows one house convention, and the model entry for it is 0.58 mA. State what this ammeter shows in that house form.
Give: 2.1 mA
